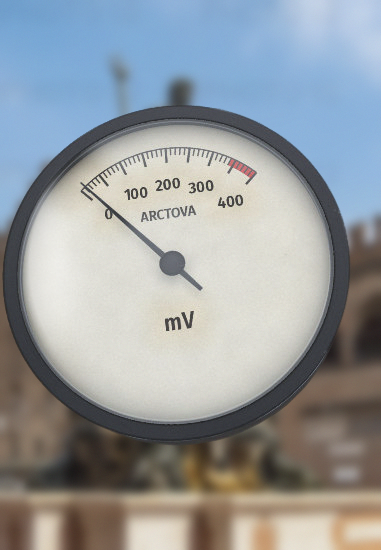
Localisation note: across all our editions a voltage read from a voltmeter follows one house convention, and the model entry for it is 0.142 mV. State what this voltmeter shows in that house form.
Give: 10 mV
